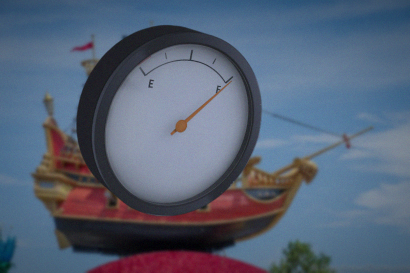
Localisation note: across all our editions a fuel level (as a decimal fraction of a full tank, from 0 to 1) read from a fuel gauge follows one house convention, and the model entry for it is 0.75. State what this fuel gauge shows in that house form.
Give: 1
